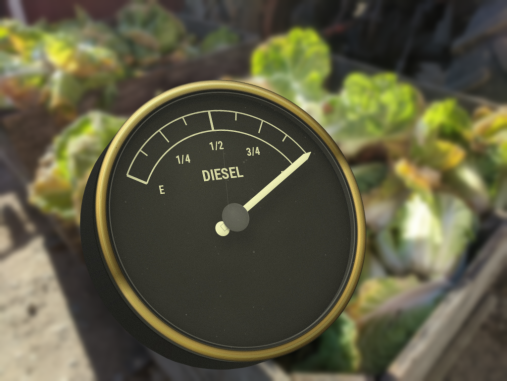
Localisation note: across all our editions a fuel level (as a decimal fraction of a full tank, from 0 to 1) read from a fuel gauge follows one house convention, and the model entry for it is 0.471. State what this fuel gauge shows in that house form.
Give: 1
